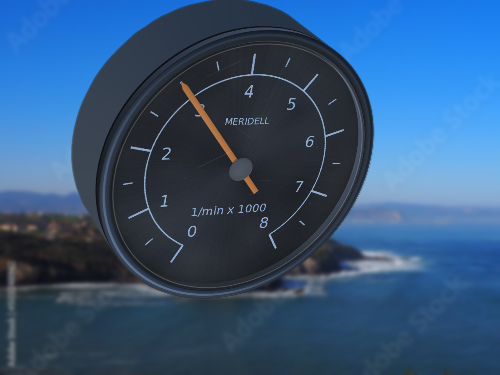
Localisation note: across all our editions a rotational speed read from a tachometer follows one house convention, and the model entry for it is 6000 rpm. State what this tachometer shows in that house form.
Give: 3000 rpm
